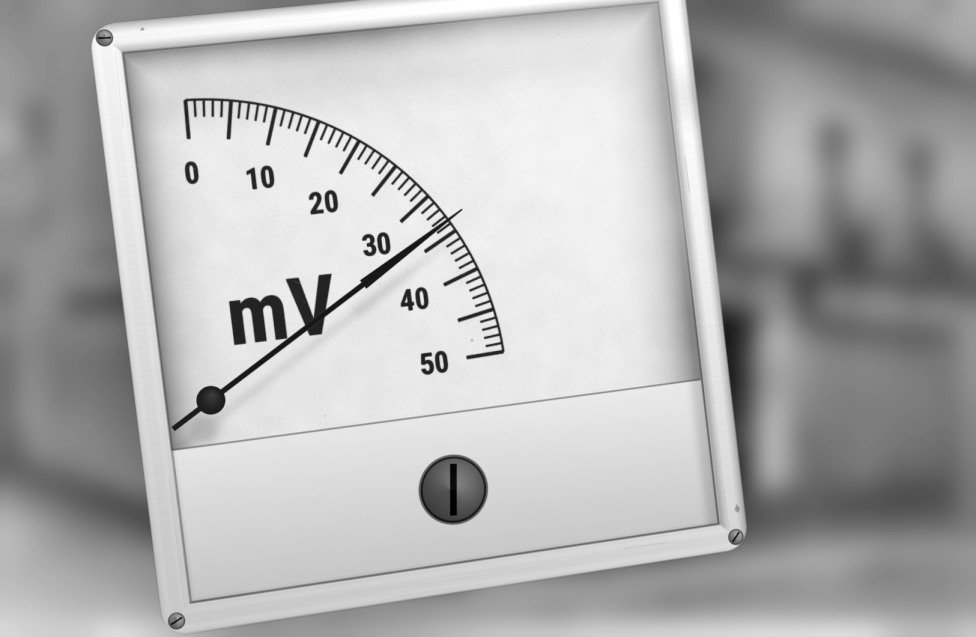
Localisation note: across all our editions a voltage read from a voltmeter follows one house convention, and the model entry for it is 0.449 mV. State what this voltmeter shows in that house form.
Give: 33.5 mV
